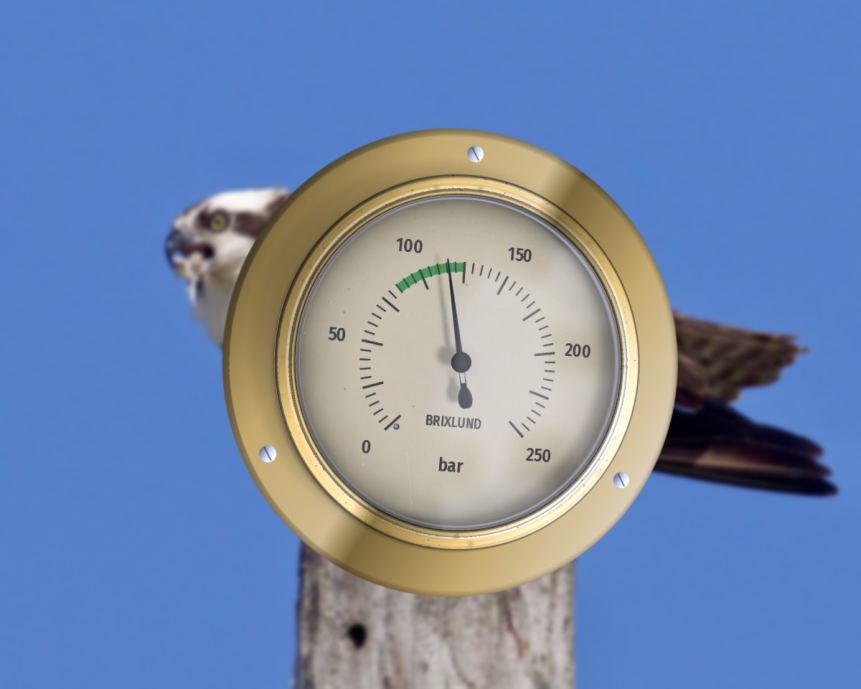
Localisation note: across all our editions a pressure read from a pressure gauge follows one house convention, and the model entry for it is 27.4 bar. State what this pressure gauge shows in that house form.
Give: 115 bar
